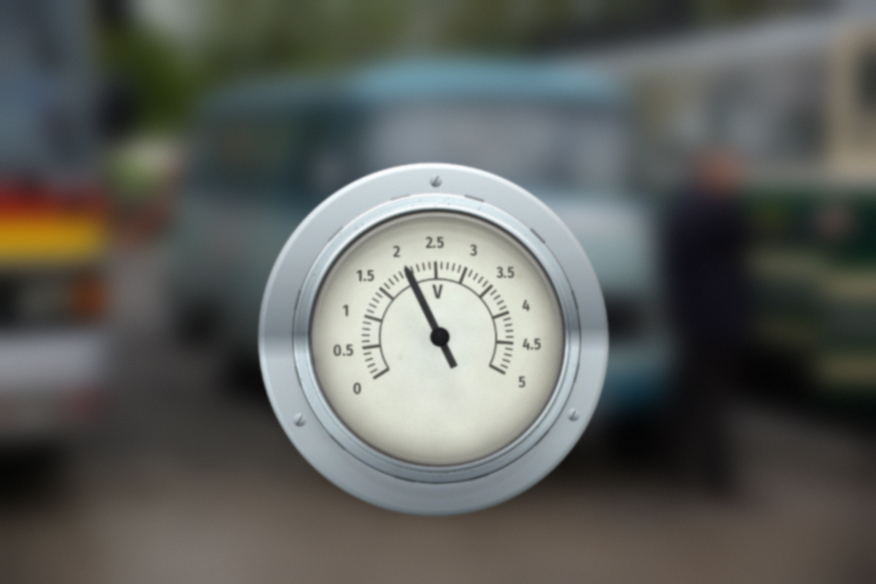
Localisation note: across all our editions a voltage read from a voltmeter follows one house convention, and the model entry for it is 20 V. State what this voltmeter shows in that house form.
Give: 2 V
